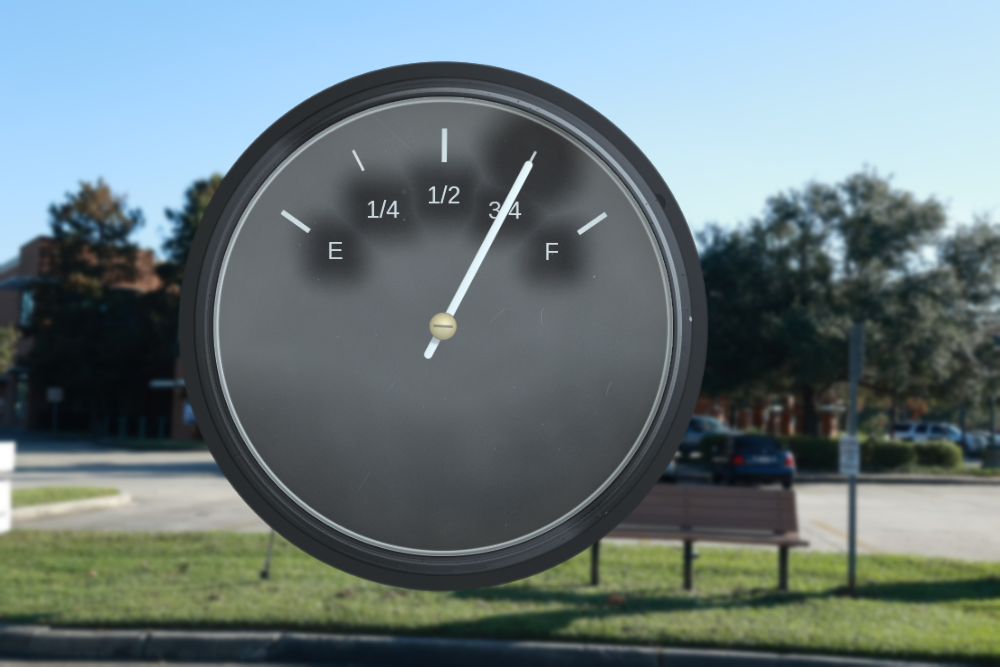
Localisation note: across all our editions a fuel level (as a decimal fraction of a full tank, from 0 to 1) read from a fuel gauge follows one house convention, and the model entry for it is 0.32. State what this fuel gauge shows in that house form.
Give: 0.75
